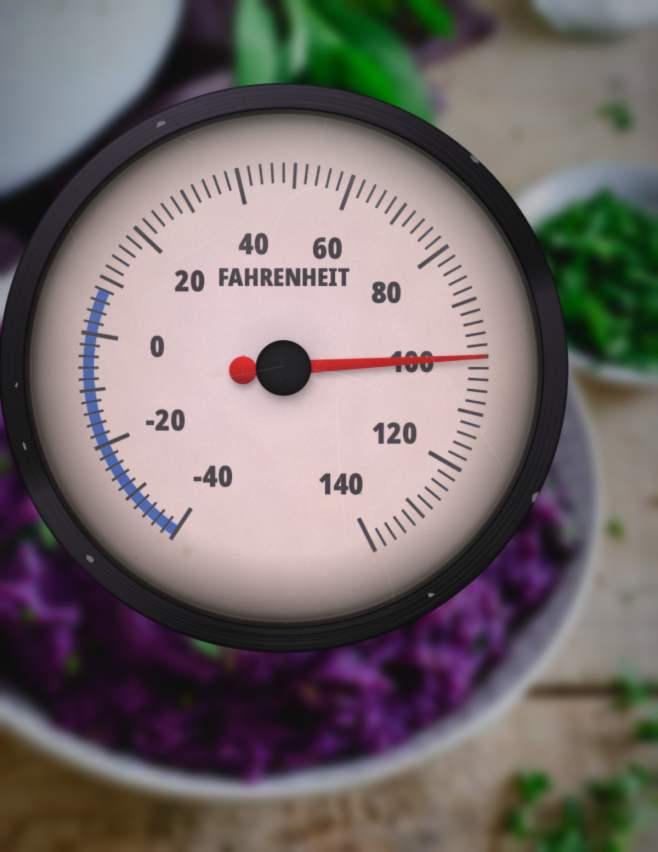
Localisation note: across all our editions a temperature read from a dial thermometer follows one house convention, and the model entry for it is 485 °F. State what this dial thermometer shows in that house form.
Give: 100 °F
